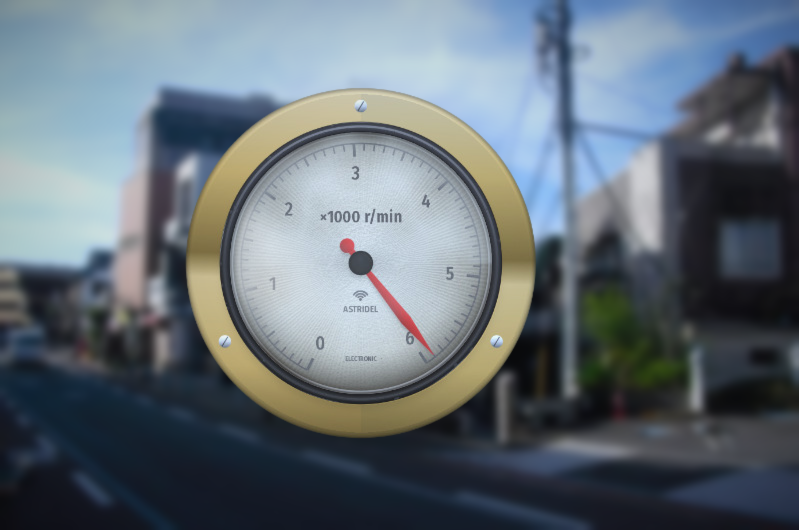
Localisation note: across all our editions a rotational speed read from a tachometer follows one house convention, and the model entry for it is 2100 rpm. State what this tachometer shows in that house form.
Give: 5900 rpm
